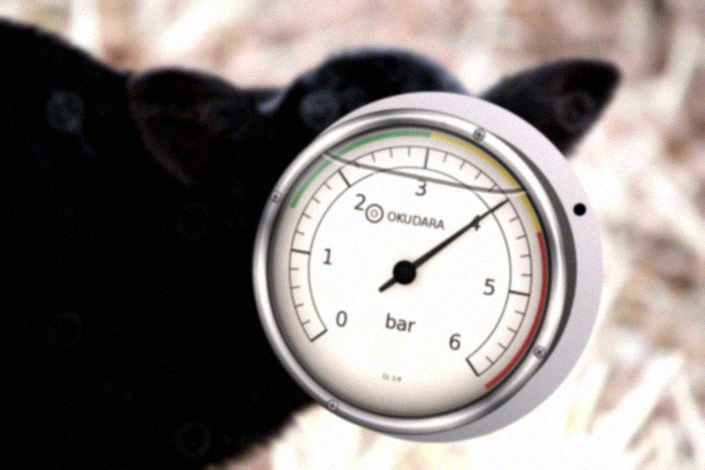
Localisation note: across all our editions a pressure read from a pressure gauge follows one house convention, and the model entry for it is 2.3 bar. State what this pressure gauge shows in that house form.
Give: 4 bar
